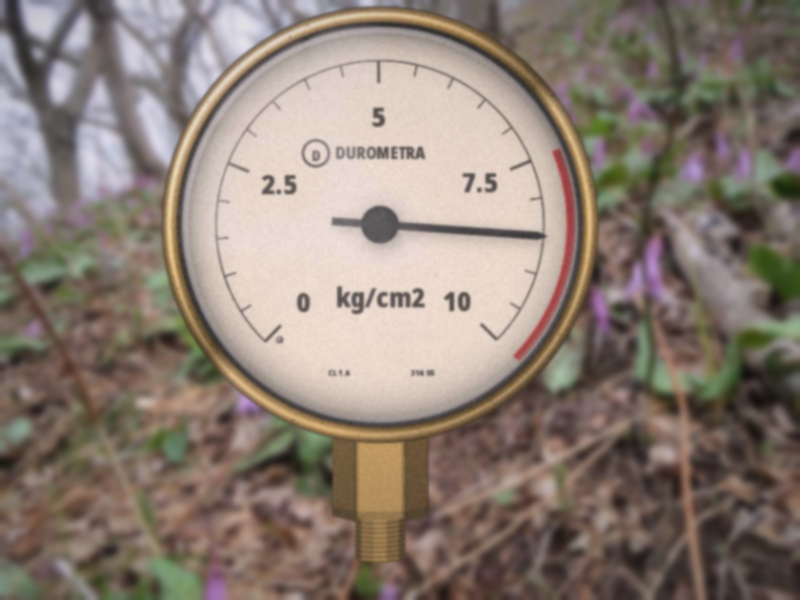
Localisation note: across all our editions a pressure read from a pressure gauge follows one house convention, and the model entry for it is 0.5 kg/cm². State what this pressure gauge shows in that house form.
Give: 8.5 kg/cm²
